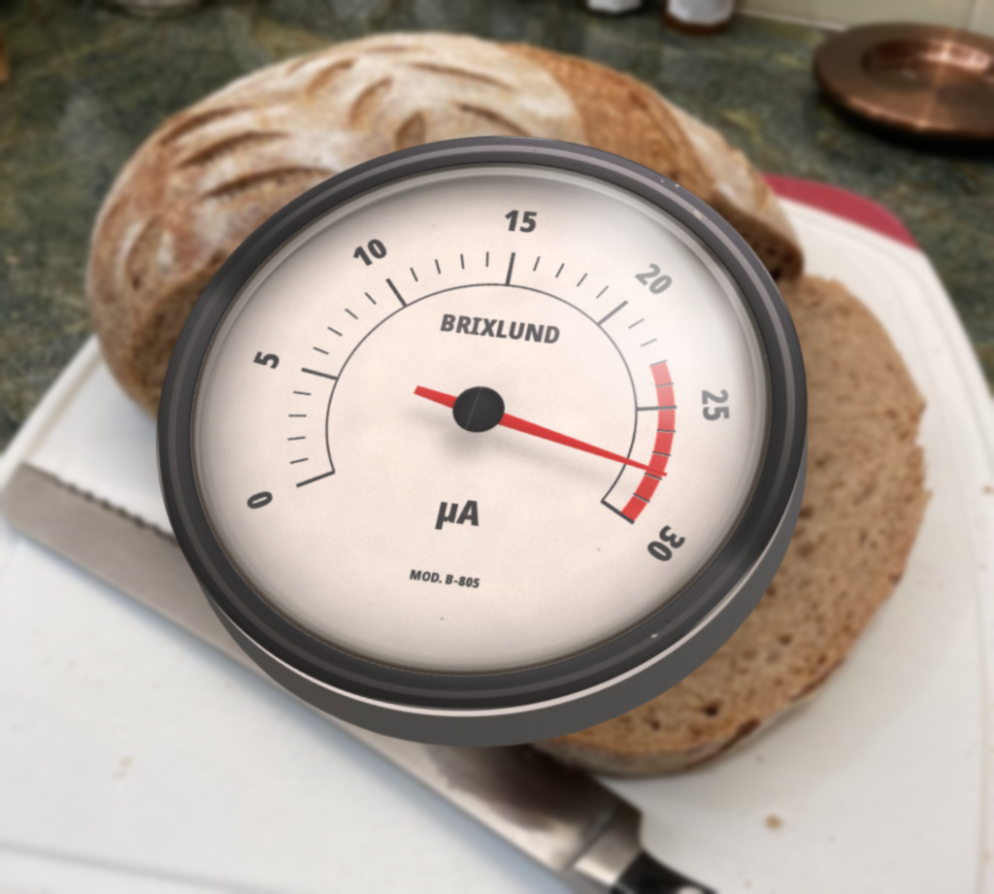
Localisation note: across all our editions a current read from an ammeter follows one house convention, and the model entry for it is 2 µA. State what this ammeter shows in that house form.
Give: 28 µA
